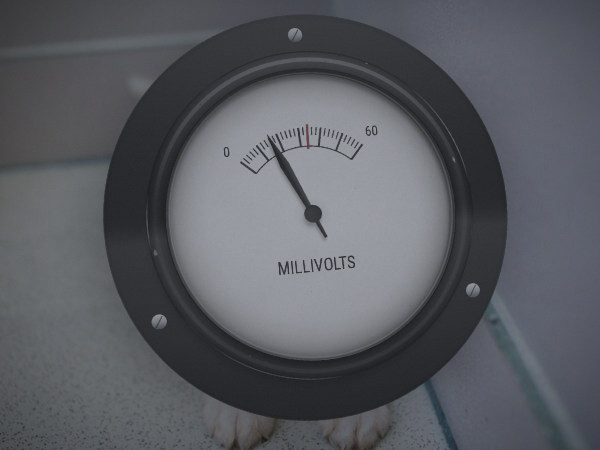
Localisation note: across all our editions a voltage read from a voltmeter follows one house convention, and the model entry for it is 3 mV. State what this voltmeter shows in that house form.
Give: 16 mV
